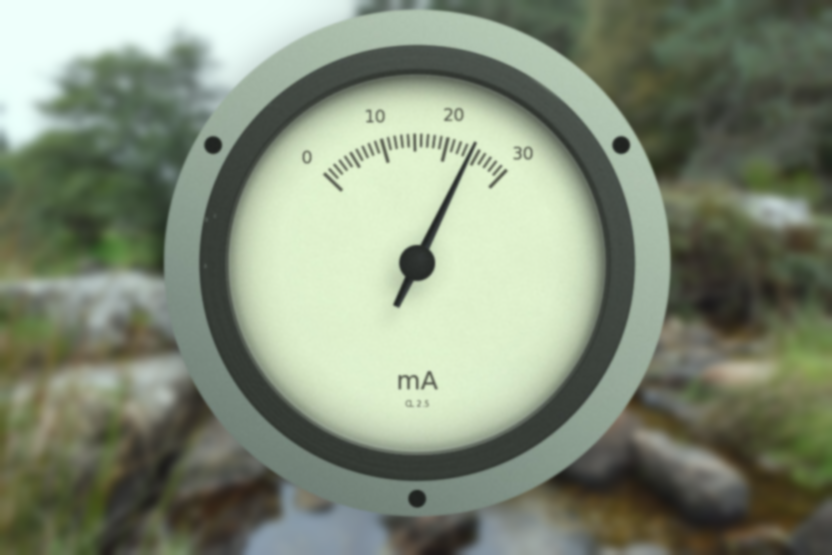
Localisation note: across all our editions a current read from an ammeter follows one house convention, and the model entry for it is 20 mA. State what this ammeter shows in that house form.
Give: 24 mA
